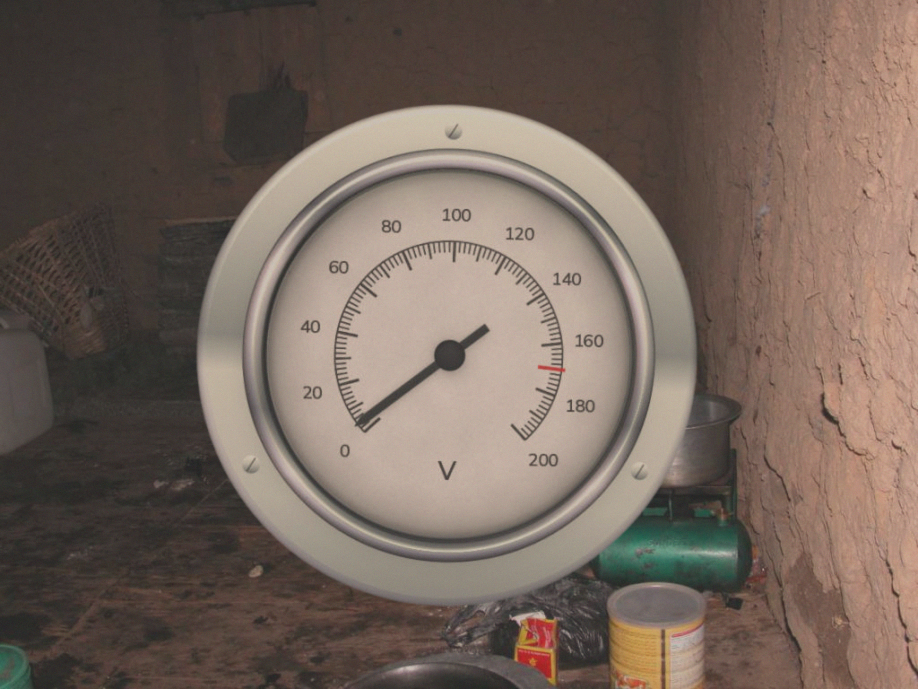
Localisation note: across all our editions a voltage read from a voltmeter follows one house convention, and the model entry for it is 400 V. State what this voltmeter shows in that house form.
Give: 4 V
